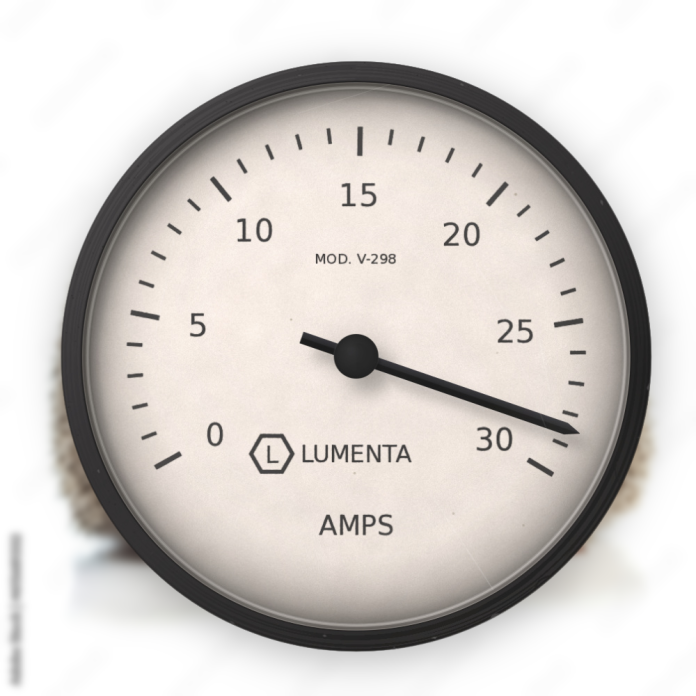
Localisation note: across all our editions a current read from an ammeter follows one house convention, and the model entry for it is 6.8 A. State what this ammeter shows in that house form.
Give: 28.5 A
